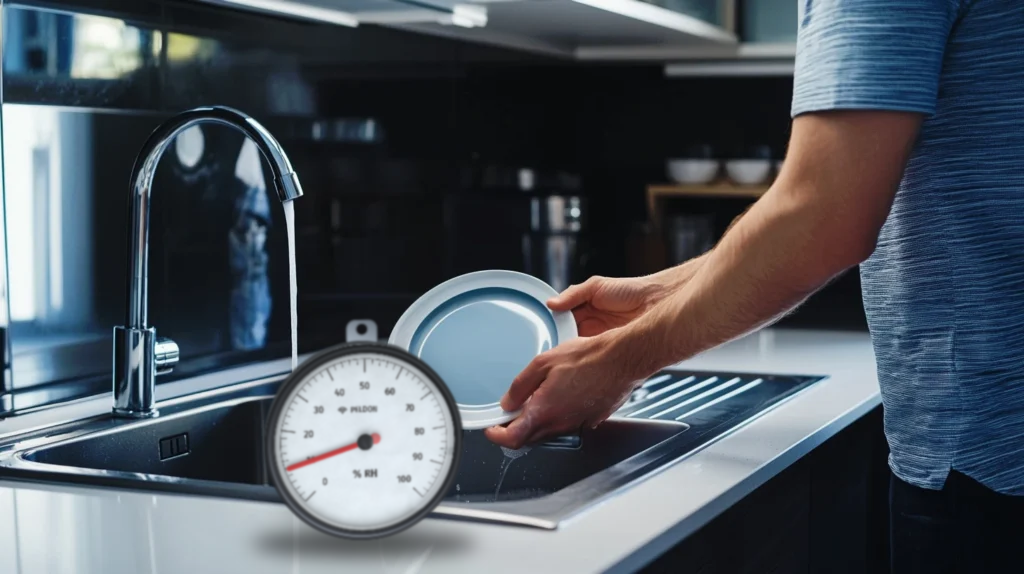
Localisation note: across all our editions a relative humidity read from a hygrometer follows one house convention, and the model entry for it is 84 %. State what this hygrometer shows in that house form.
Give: 10 %
